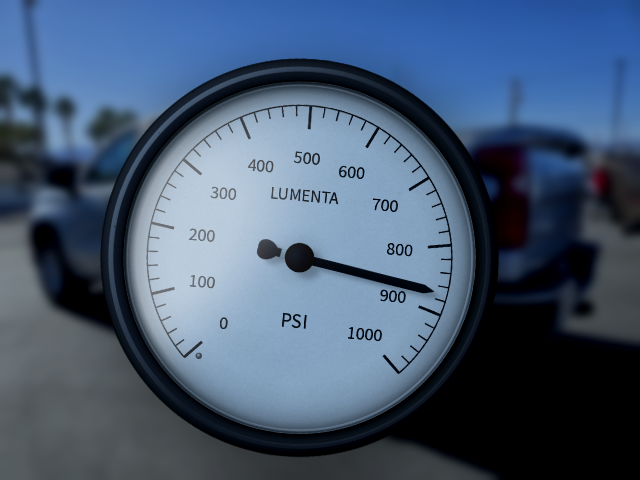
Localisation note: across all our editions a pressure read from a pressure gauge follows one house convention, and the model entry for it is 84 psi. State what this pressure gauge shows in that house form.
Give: 870 psi
